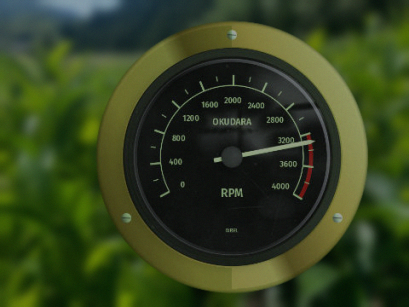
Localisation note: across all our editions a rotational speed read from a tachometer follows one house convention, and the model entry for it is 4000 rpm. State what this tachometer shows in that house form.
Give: 3300 rpm
